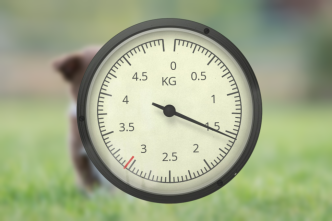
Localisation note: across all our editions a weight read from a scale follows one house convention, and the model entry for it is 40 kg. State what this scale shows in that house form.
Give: 1.55 kg
